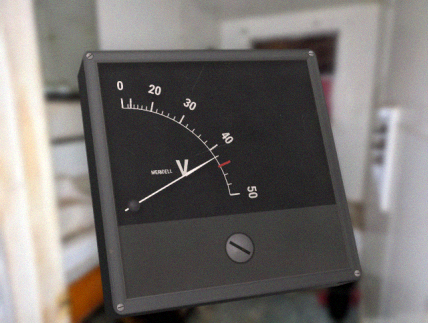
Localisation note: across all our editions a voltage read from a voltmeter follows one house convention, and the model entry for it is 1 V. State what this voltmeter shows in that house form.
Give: 42 V
